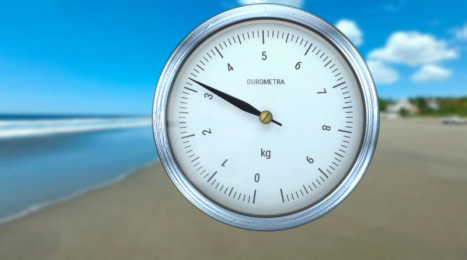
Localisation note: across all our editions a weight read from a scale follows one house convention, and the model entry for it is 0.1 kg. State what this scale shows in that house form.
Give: 3.2 kg
